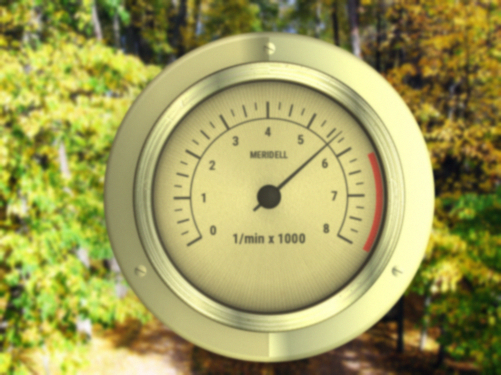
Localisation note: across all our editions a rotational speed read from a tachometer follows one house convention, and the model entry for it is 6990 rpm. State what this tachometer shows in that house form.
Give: 5625 rpm
